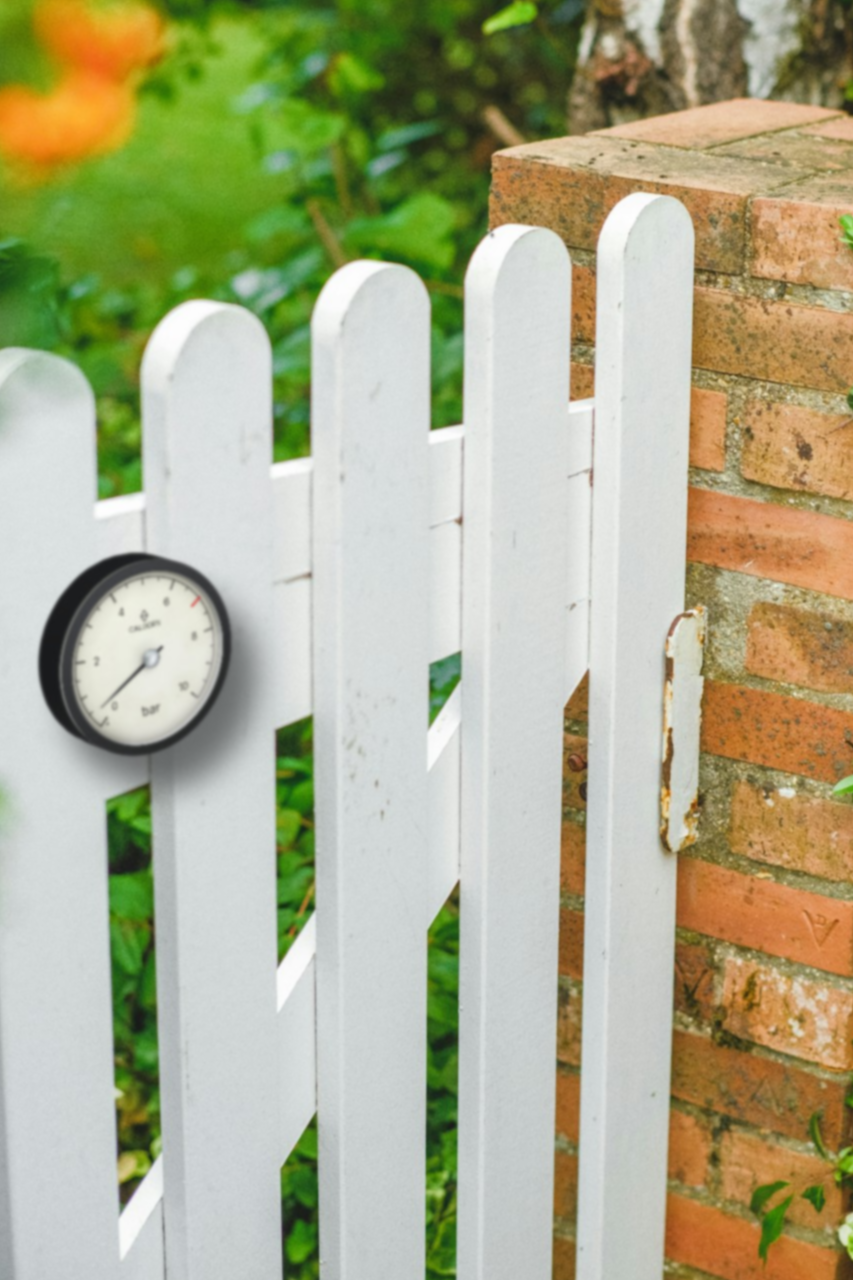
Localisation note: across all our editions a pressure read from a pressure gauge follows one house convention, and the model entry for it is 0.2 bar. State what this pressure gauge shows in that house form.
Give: 0.5 bar
